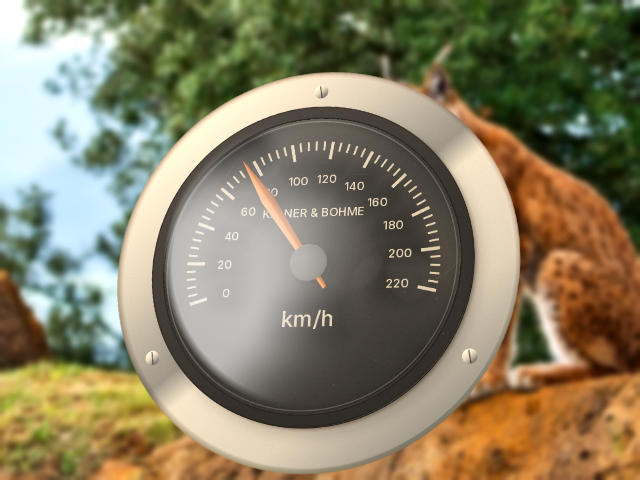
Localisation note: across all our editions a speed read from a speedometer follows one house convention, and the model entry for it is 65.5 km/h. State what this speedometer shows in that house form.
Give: 76 km/h
